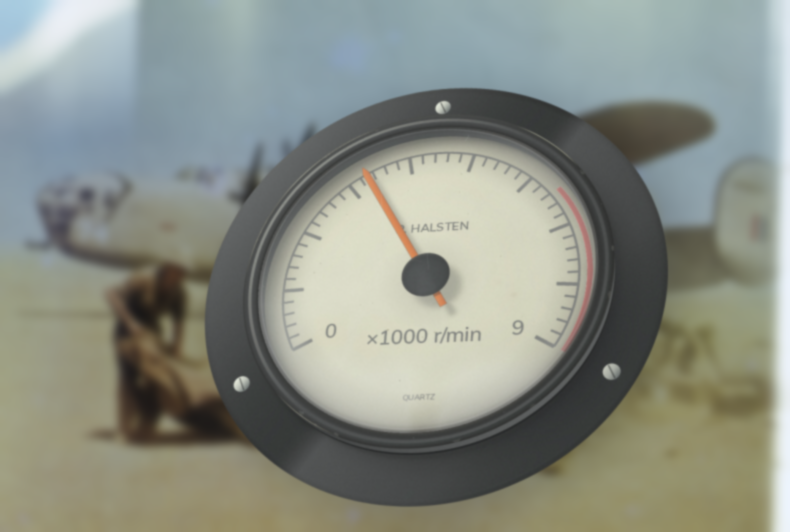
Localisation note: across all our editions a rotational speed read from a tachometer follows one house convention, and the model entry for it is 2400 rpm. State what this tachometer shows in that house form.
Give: 3300 rpm
